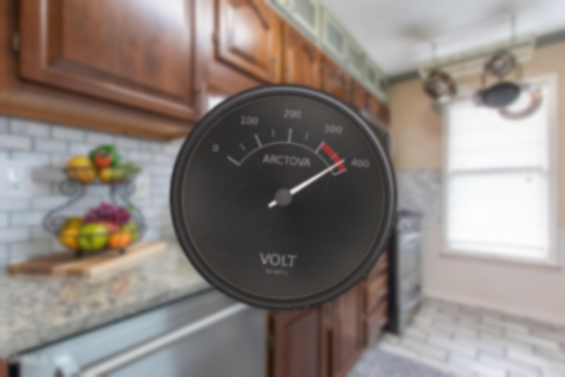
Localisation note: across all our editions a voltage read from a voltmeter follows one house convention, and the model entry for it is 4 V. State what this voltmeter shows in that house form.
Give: 375 V
